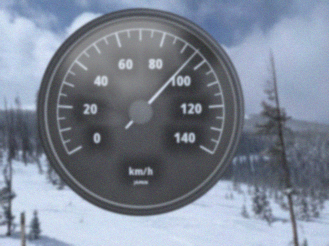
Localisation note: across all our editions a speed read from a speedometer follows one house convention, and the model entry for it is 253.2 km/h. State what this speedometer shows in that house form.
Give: 95 km/h
